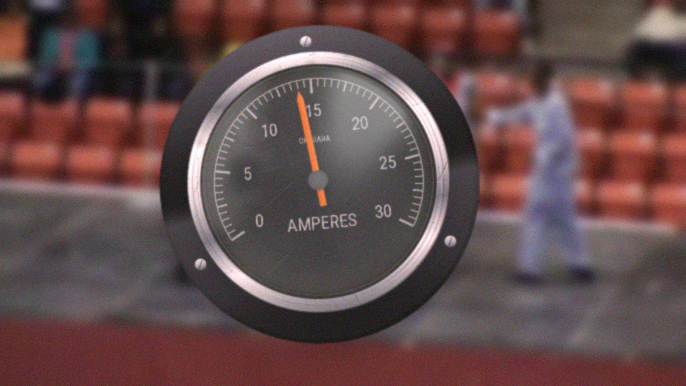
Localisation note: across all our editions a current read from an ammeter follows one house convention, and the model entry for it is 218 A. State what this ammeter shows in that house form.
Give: 14 A
